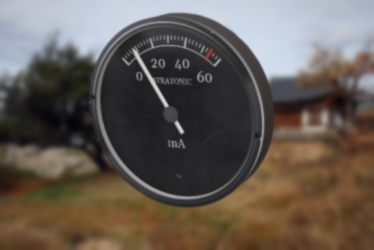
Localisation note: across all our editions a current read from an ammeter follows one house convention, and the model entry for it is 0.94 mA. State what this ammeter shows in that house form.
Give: 10 mA
